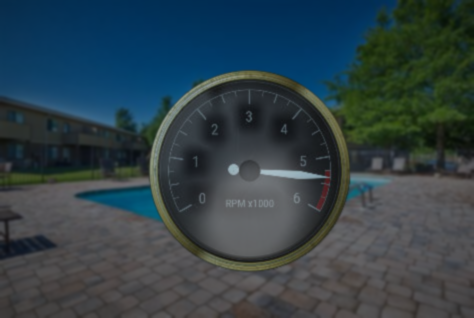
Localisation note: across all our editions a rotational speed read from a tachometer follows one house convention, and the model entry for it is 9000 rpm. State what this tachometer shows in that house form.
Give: 5375 rpm
